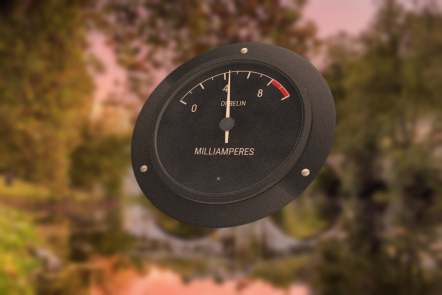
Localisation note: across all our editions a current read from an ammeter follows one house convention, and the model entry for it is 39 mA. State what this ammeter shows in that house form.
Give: 4.5 mA
